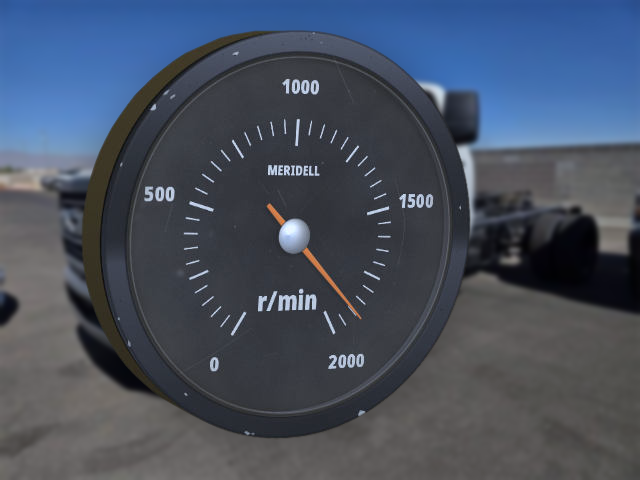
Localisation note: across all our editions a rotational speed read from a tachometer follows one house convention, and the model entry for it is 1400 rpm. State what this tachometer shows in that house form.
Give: 1900 rpm
